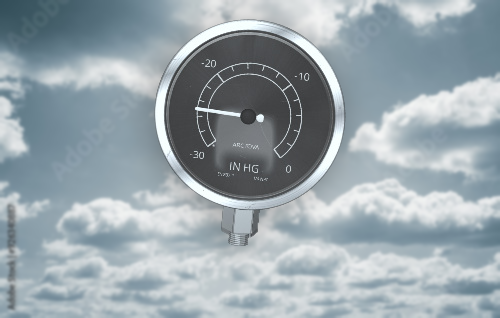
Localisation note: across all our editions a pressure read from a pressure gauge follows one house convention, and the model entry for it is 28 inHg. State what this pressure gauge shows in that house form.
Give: -25 inHg
